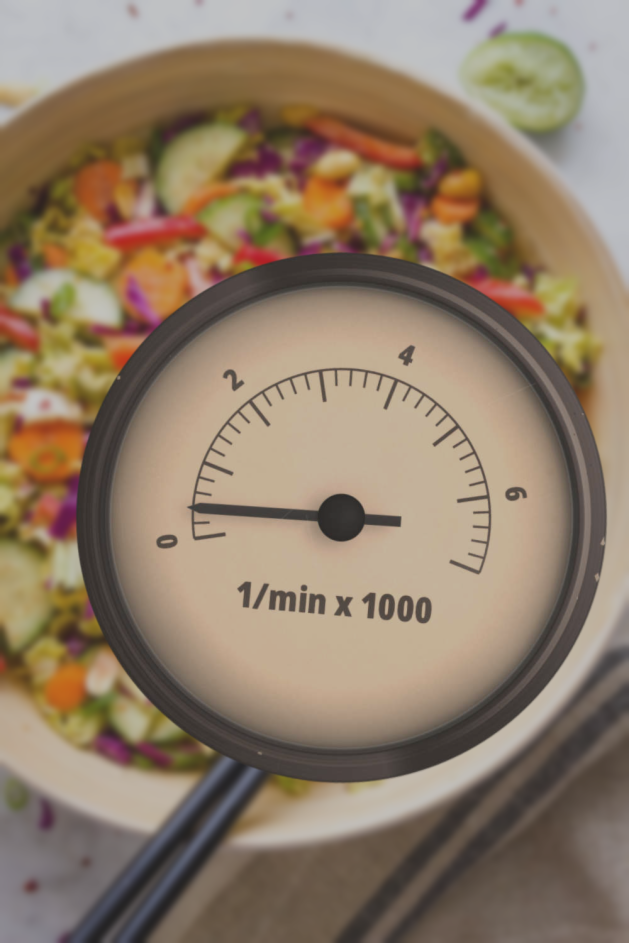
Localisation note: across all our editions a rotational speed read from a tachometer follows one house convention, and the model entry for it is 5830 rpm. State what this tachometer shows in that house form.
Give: 400 rpm
